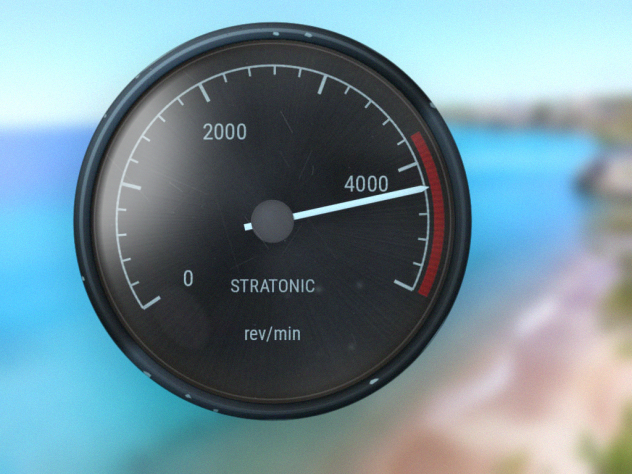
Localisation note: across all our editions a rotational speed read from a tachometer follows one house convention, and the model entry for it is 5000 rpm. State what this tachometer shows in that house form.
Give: 4200 rpm
